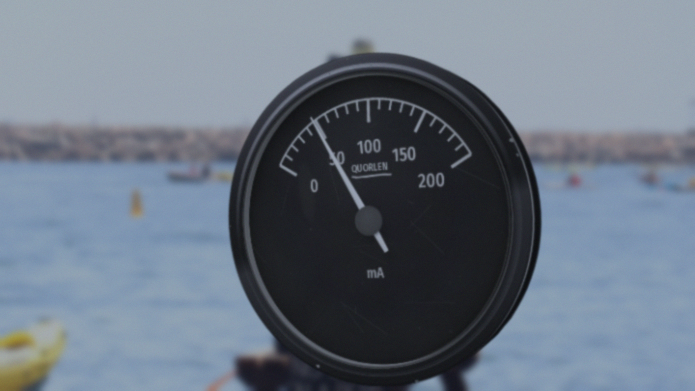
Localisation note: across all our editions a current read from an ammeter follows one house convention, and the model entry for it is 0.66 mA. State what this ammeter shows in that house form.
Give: 50 mA
